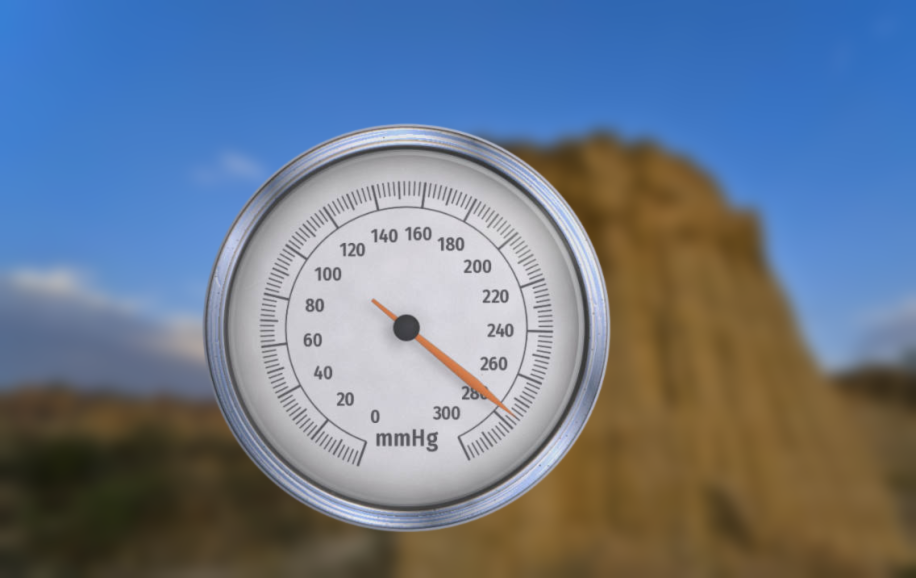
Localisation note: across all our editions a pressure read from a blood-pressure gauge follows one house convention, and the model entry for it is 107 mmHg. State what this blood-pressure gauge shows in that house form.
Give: 276 mmHg
